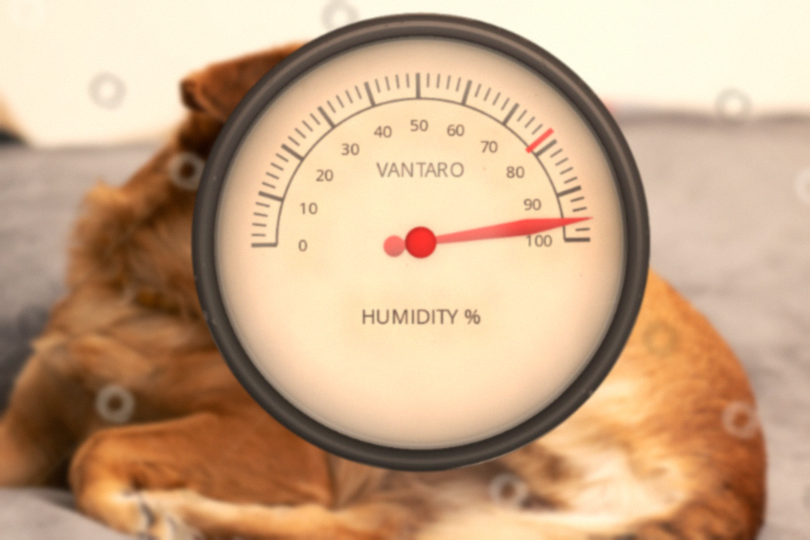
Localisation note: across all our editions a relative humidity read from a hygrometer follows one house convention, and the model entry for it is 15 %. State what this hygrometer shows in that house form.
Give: 96 %
